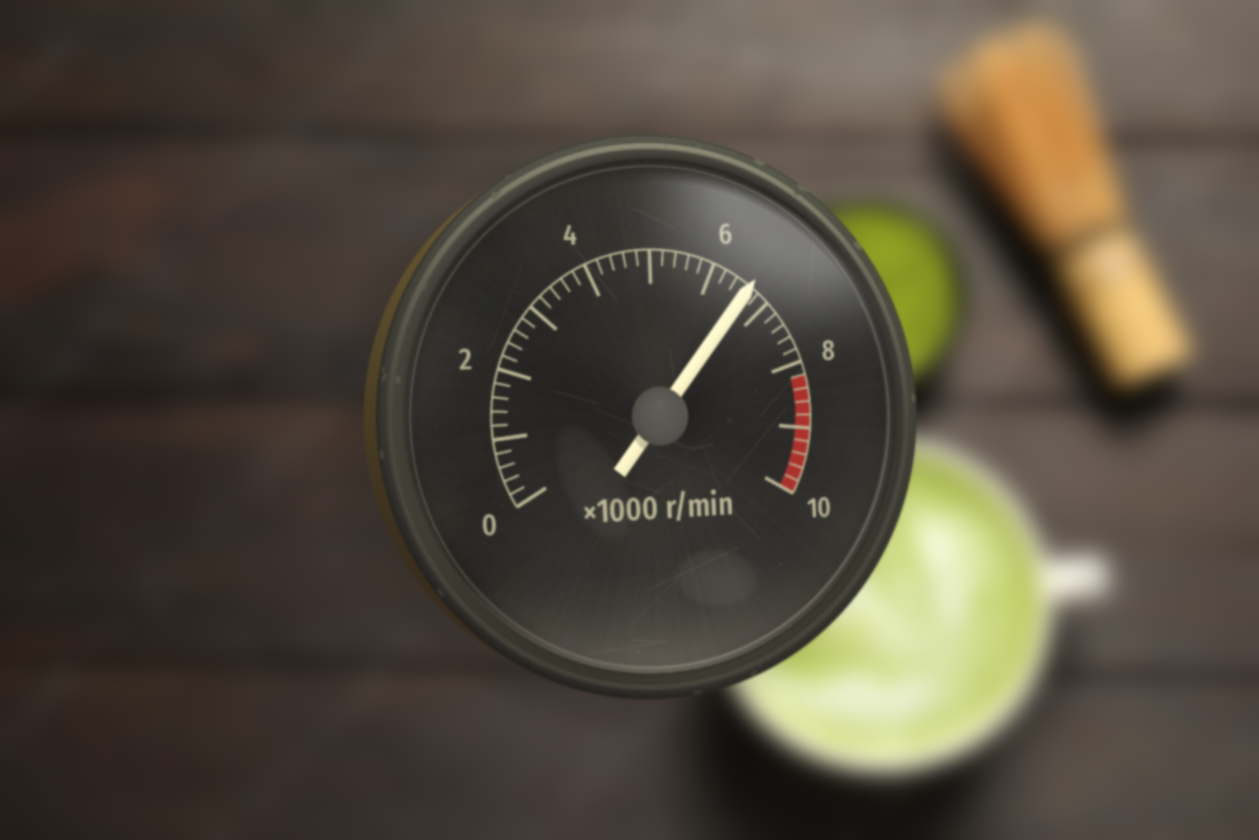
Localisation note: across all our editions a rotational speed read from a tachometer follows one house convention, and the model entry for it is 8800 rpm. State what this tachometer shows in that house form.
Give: 6600 rpm
